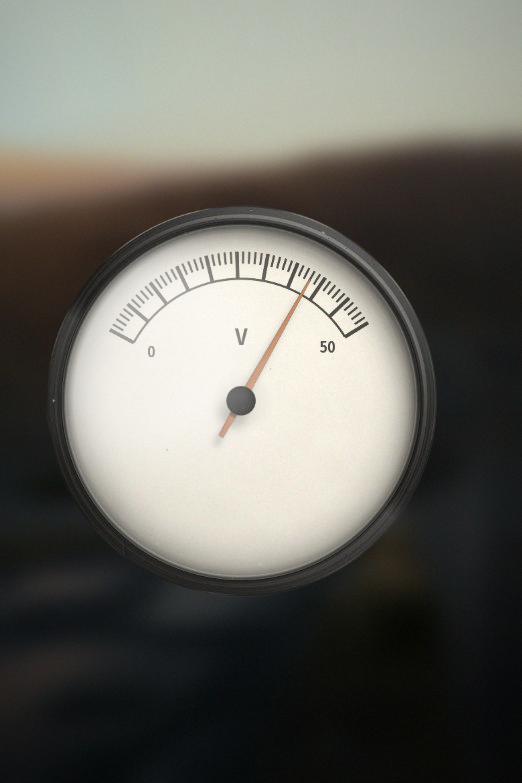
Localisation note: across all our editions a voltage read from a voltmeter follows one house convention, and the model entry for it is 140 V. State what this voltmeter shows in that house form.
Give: 38 V
